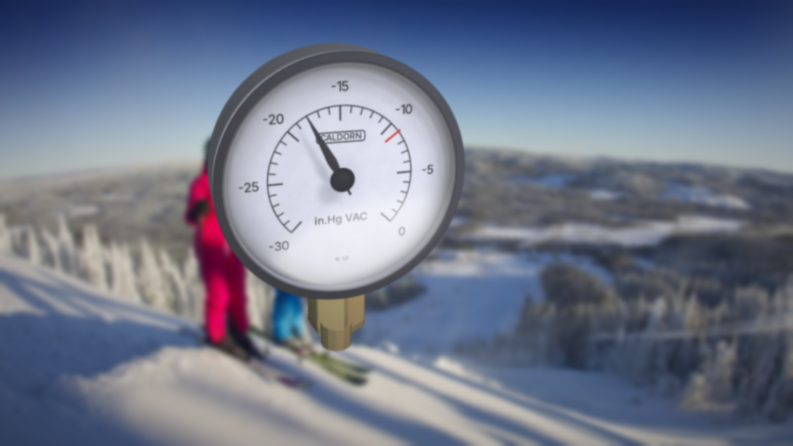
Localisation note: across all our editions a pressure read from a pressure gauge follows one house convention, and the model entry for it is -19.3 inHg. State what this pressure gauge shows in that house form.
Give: -18 inHg
